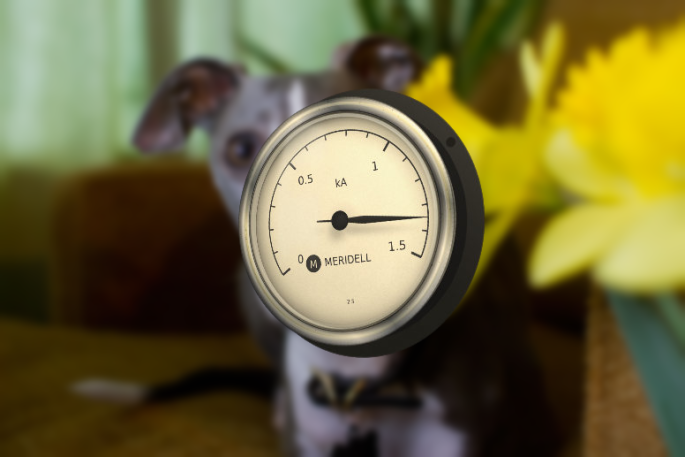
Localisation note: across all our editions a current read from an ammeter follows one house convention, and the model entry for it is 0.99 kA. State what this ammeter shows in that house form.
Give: 1.35 kA
